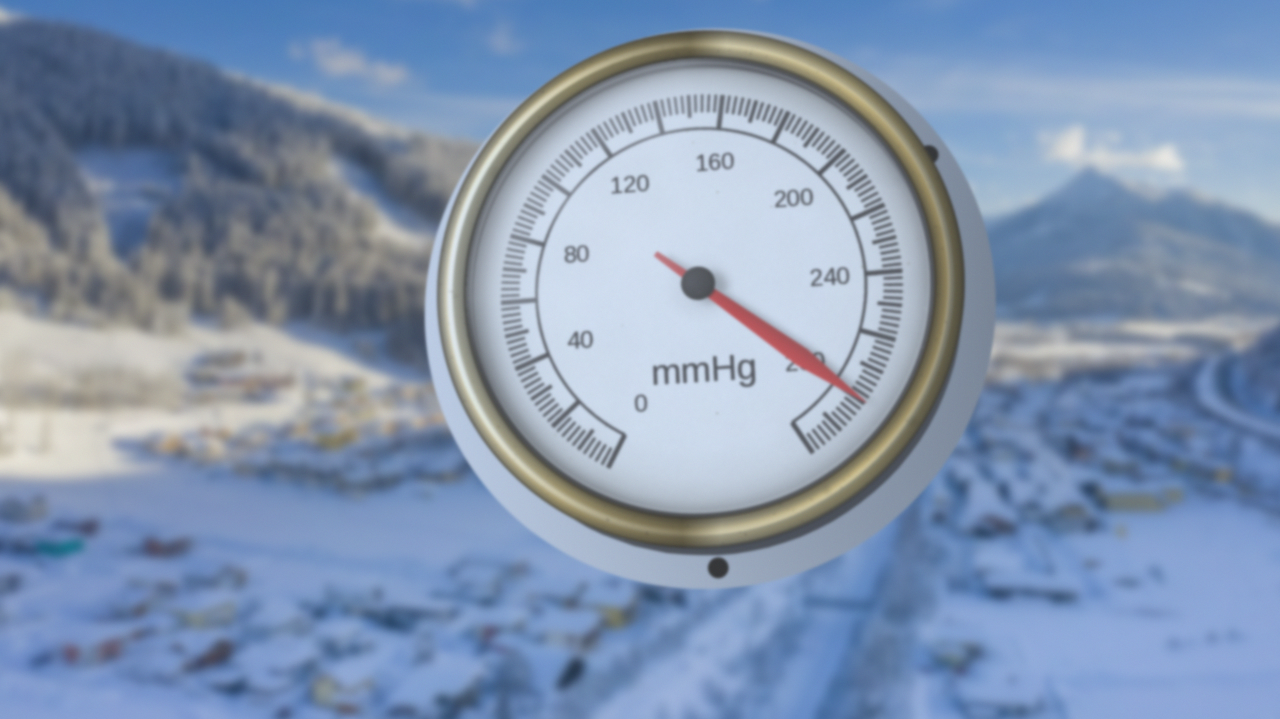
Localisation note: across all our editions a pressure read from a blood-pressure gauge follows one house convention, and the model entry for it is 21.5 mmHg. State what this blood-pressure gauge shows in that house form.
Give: 280 mmHg
